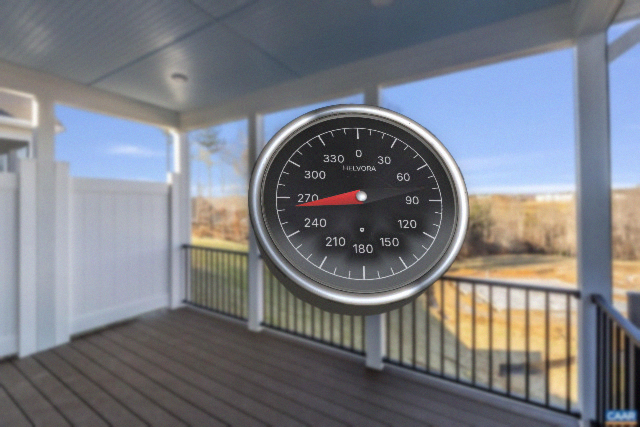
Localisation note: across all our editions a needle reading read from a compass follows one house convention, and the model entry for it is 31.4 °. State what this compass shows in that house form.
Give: 260 °
